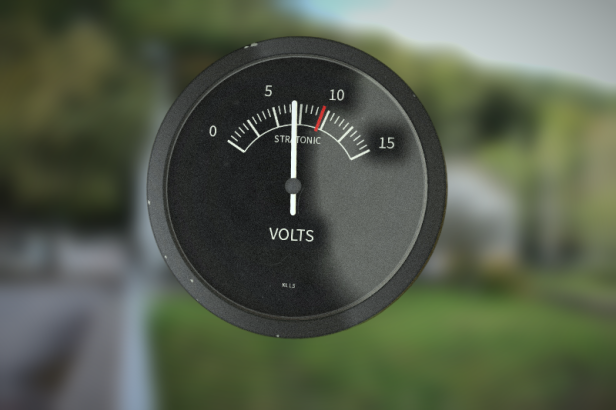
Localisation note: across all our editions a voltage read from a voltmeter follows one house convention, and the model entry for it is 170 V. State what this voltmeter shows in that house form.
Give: 7 V
